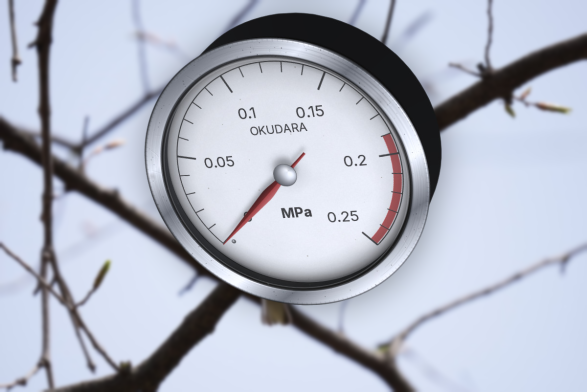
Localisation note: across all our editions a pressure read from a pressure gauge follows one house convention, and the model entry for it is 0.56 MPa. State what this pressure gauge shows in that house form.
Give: 0 MPa
